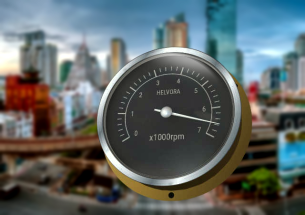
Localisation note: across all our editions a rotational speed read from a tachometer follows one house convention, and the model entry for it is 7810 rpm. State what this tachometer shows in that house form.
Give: 6600 rpm
